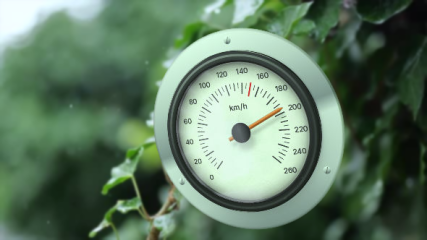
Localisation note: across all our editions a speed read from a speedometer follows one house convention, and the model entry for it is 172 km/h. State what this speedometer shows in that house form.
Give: 195 km/h
